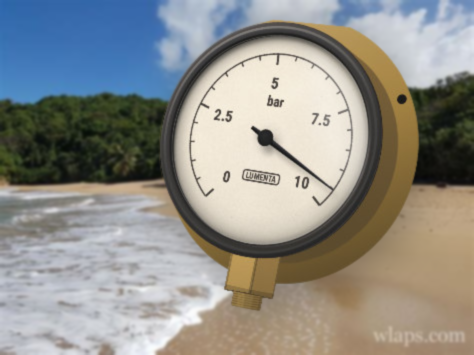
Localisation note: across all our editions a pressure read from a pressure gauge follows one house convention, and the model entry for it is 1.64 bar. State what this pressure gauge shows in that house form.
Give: 9.5 bar
